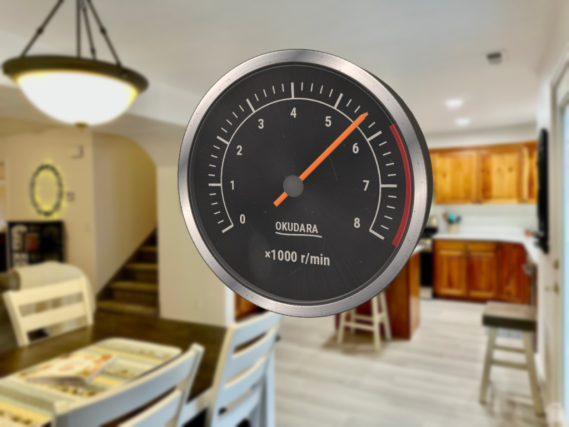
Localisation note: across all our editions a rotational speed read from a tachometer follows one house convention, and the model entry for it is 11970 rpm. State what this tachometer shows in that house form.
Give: 5600 rpm
